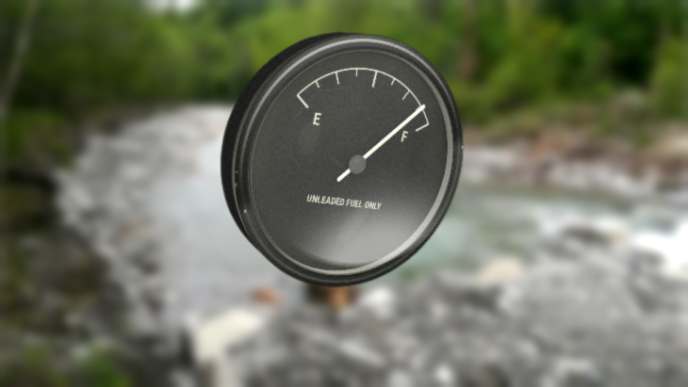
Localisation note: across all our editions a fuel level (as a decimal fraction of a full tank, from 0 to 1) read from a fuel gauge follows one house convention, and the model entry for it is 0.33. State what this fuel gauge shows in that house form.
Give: 0.875
